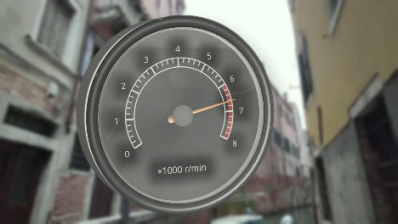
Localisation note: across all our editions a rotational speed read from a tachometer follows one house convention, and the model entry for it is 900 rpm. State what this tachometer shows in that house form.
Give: 6600 rpm
